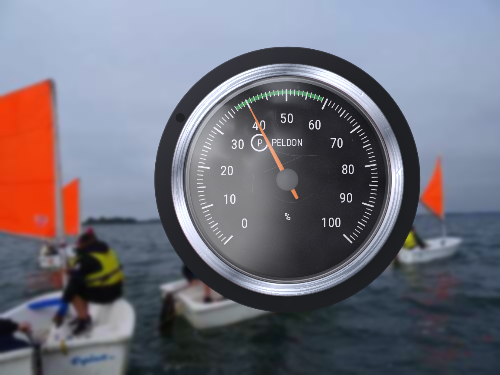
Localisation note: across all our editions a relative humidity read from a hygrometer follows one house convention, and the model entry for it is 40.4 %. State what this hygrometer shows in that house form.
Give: 40 %
